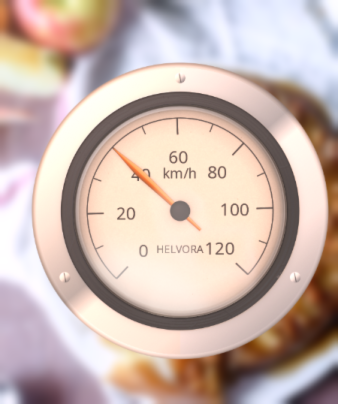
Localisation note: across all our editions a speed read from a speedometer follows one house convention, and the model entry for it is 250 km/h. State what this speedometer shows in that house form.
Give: 40 km/h
